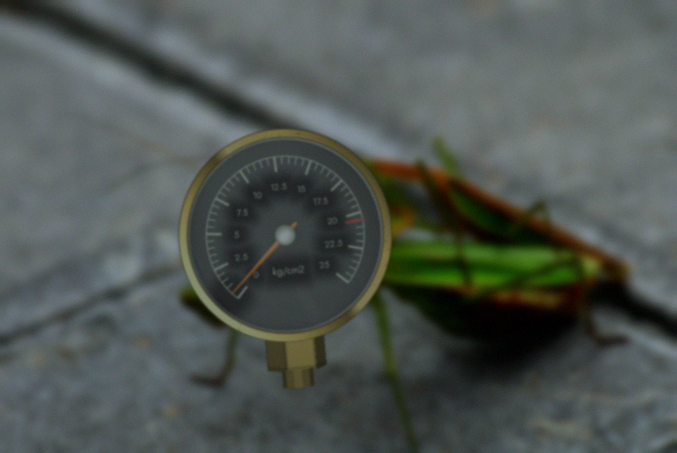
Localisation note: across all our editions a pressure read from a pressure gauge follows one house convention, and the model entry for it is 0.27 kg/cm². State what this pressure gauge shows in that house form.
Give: 0.5 kg/cm²
